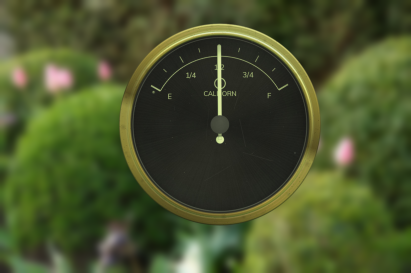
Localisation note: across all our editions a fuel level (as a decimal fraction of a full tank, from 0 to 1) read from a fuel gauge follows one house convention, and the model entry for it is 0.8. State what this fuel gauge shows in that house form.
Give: 0.5
